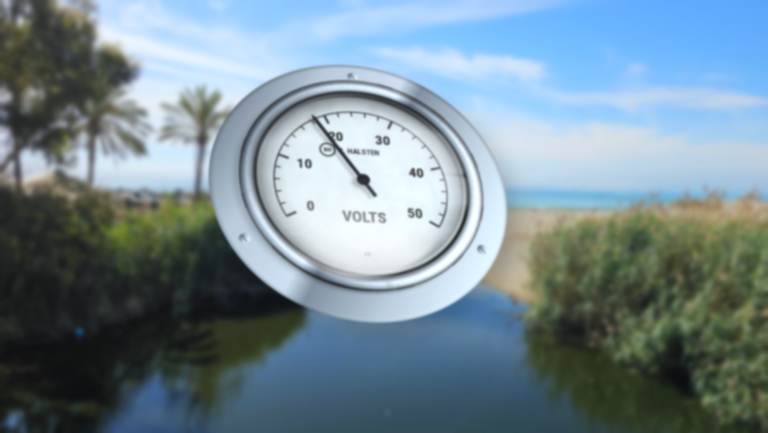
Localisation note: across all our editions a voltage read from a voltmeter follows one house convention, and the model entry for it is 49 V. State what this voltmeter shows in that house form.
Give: 18 V
